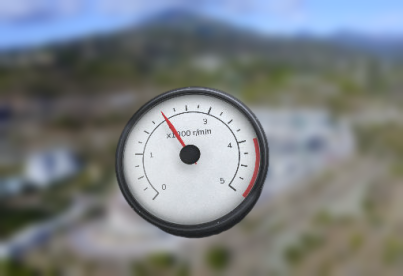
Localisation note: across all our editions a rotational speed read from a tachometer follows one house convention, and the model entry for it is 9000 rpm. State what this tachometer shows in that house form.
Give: 2000 rpm
